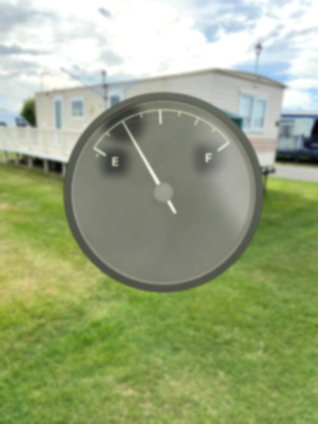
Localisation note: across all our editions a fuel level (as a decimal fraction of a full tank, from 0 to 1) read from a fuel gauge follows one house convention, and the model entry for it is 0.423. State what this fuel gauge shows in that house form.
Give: 0.25
